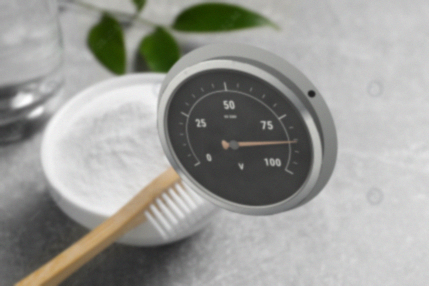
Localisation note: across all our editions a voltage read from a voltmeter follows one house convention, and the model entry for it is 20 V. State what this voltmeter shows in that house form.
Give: 85 V
